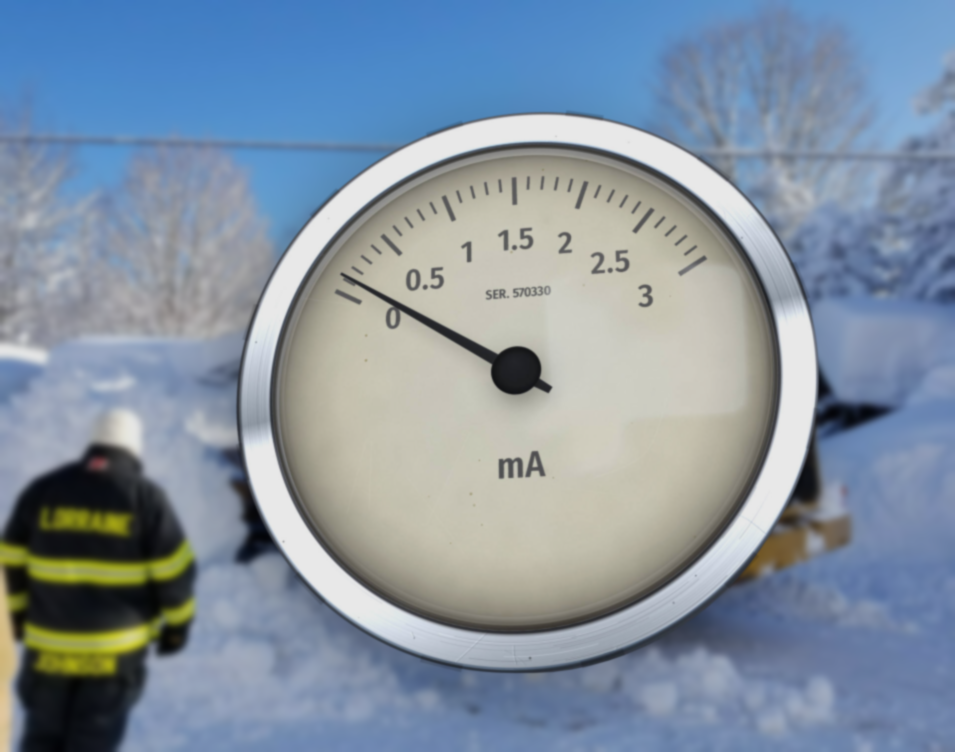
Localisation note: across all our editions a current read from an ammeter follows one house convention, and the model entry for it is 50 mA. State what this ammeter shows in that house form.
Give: 0.1 mA
